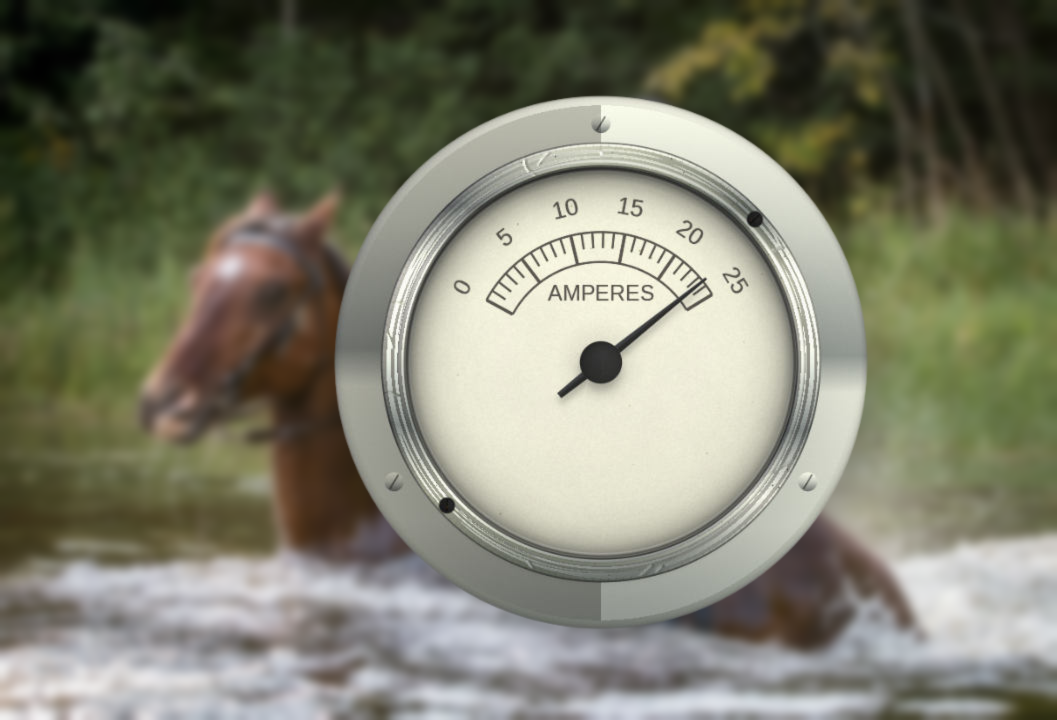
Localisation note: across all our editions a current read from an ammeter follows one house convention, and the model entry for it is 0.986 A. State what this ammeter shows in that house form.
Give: 23.5 A
